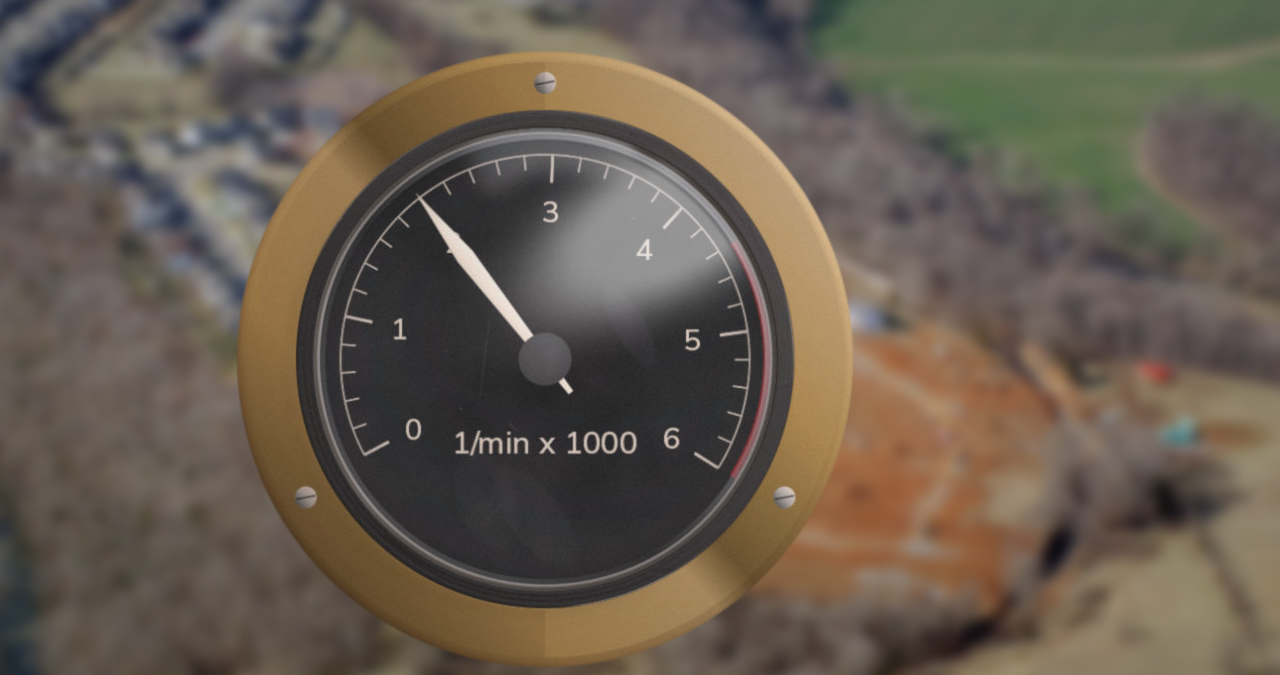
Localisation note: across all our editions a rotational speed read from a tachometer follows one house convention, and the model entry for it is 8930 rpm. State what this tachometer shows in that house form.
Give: 2000 rpm
